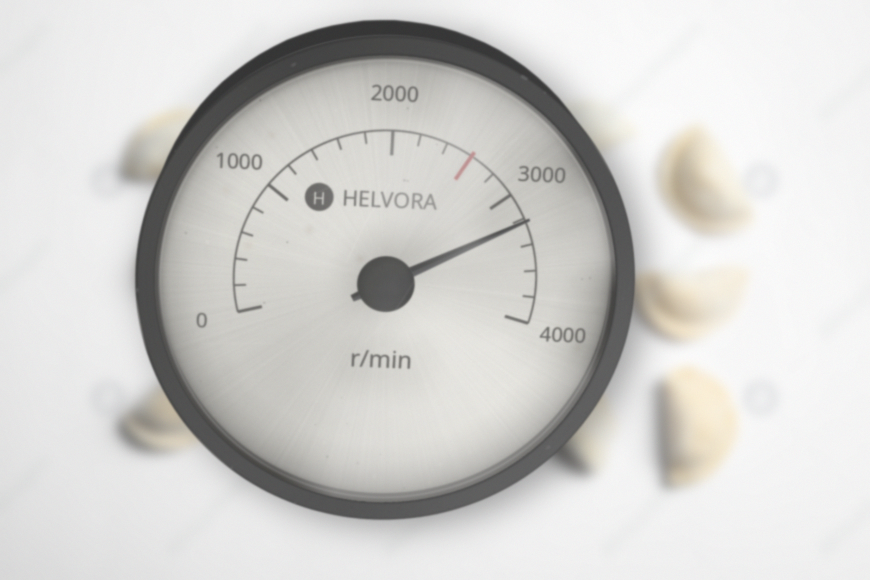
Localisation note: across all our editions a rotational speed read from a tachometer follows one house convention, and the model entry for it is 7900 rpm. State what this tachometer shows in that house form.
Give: 3200 rpm
